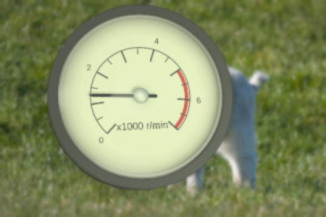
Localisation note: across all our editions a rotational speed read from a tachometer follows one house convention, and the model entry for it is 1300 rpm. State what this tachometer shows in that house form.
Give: 1250 rpm
